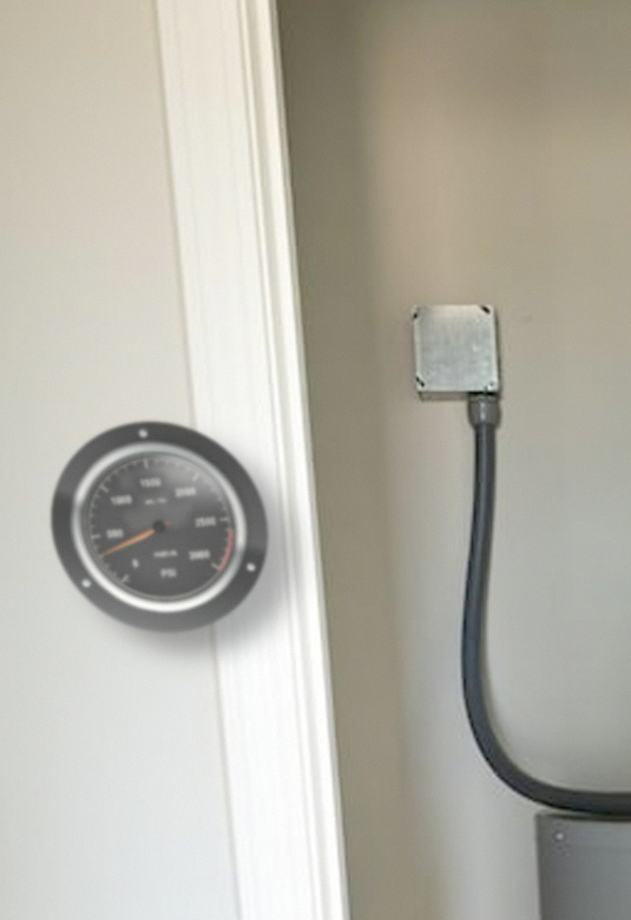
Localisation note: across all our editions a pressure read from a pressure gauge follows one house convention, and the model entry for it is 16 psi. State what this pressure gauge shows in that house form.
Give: 300 psi
